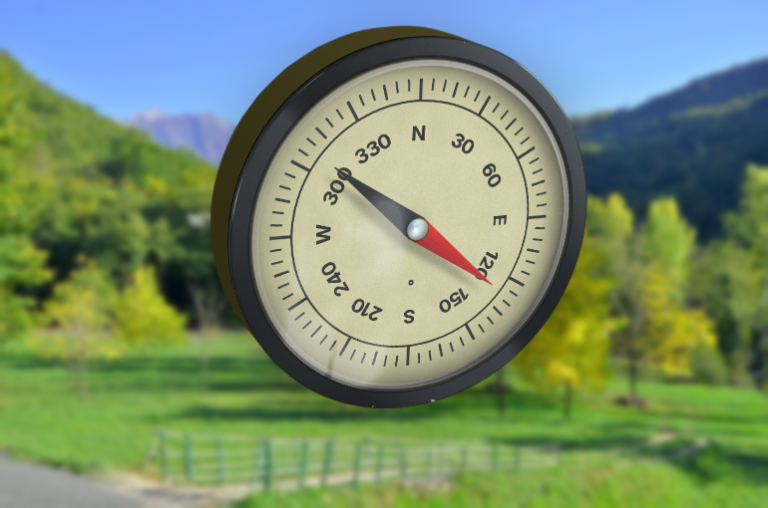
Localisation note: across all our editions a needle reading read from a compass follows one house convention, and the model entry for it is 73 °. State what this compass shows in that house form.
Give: 127.5 °
